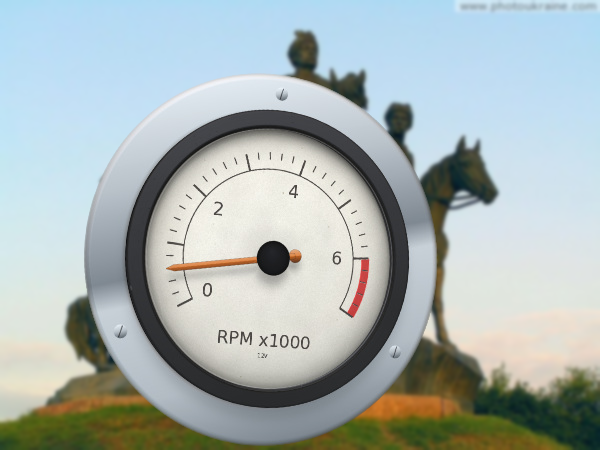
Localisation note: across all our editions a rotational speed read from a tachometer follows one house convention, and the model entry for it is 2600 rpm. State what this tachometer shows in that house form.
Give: 600 rpm
